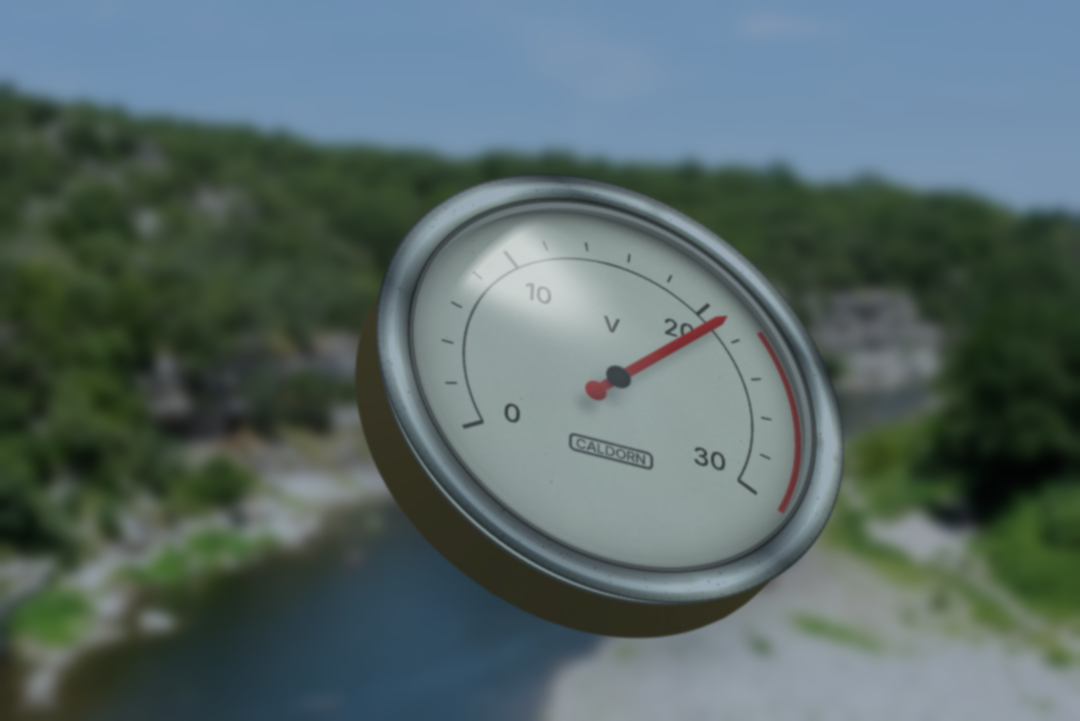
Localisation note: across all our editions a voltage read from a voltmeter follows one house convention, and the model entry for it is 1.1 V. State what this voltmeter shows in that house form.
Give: 21 V
